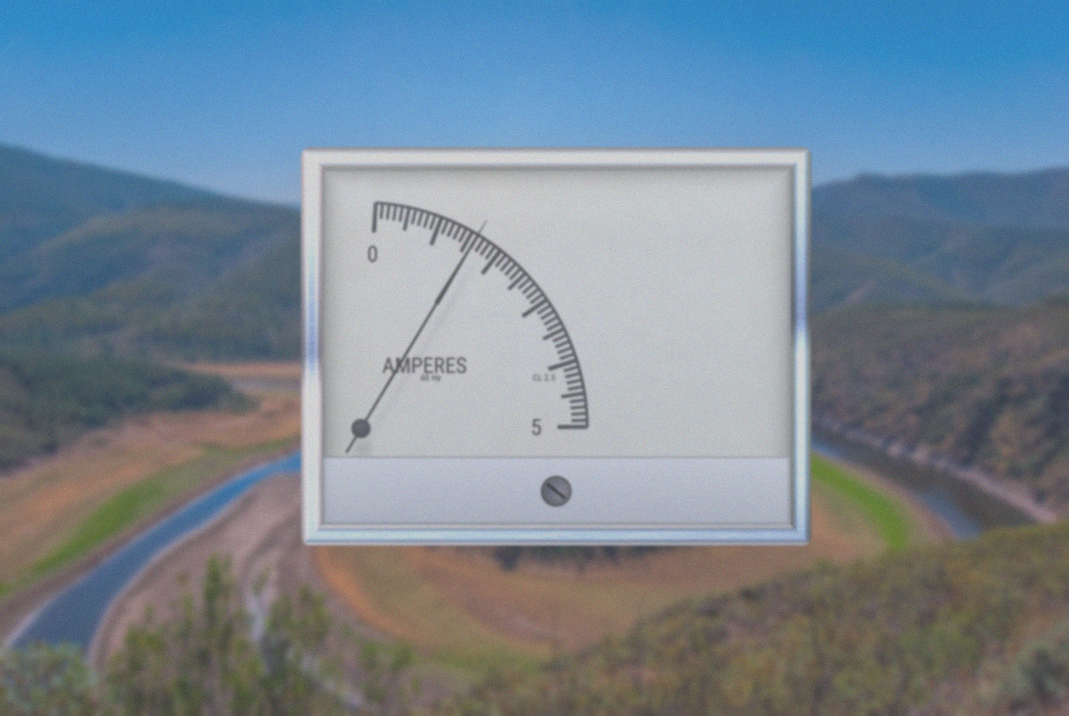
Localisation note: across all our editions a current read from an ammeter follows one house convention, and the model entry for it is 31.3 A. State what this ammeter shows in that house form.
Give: 1.6 A
